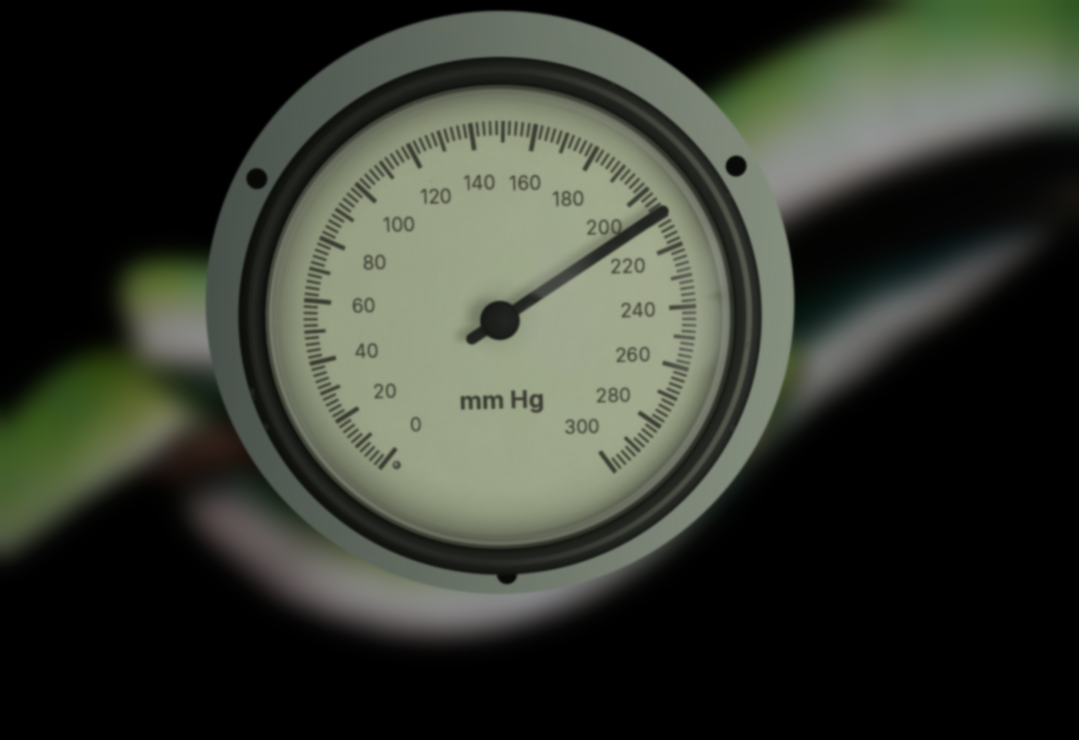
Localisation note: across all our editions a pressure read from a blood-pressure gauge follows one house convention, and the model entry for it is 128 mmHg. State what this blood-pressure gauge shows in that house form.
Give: 208 mmHg
